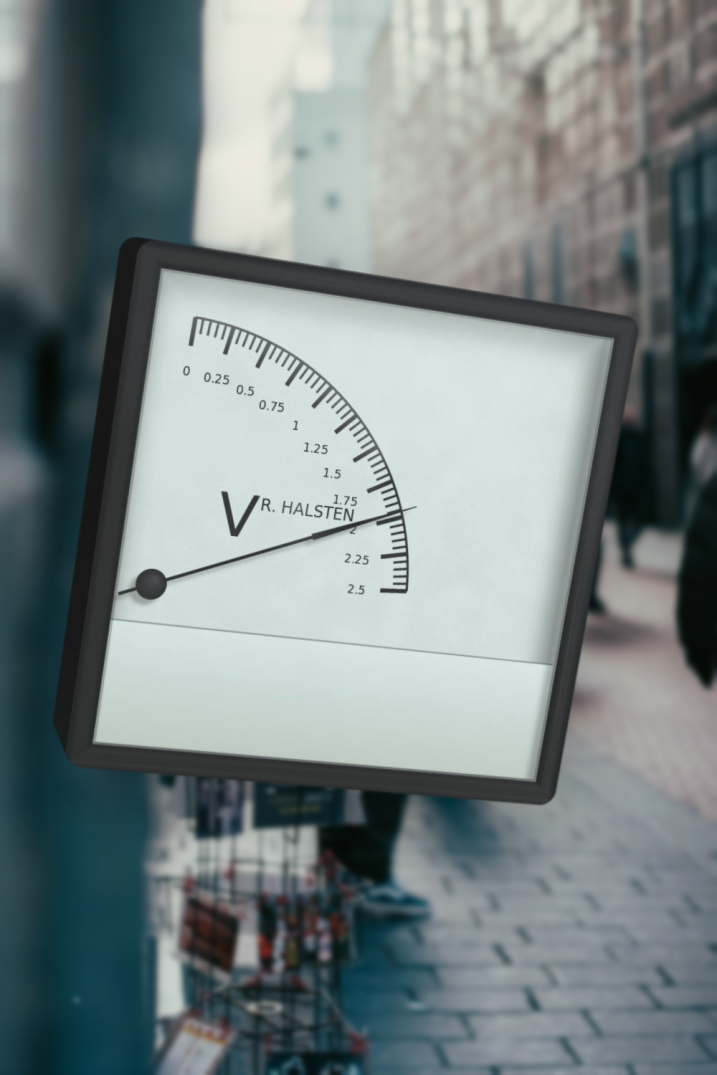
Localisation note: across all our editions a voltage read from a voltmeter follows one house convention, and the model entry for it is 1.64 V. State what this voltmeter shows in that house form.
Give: 1.95 V
